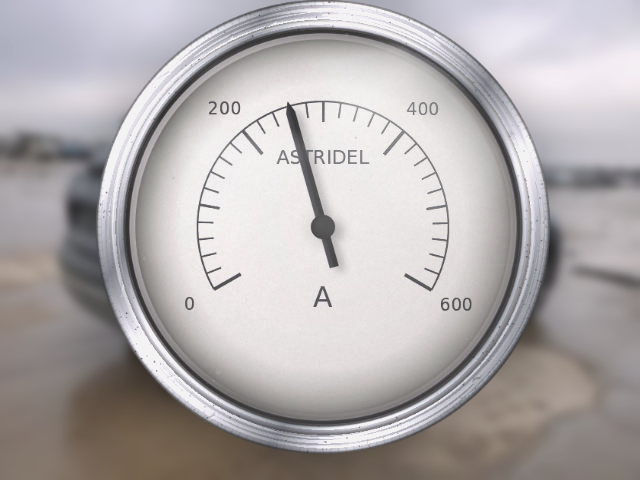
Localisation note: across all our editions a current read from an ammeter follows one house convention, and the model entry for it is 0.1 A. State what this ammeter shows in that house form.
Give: 260 A
